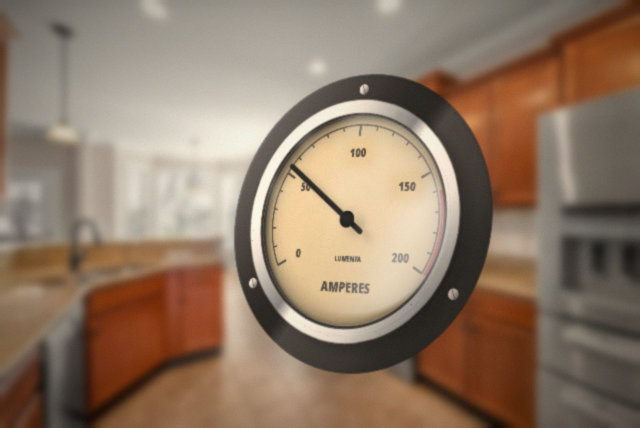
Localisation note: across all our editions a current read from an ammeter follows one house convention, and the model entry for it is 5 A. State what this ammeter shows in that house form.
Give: 55 A
